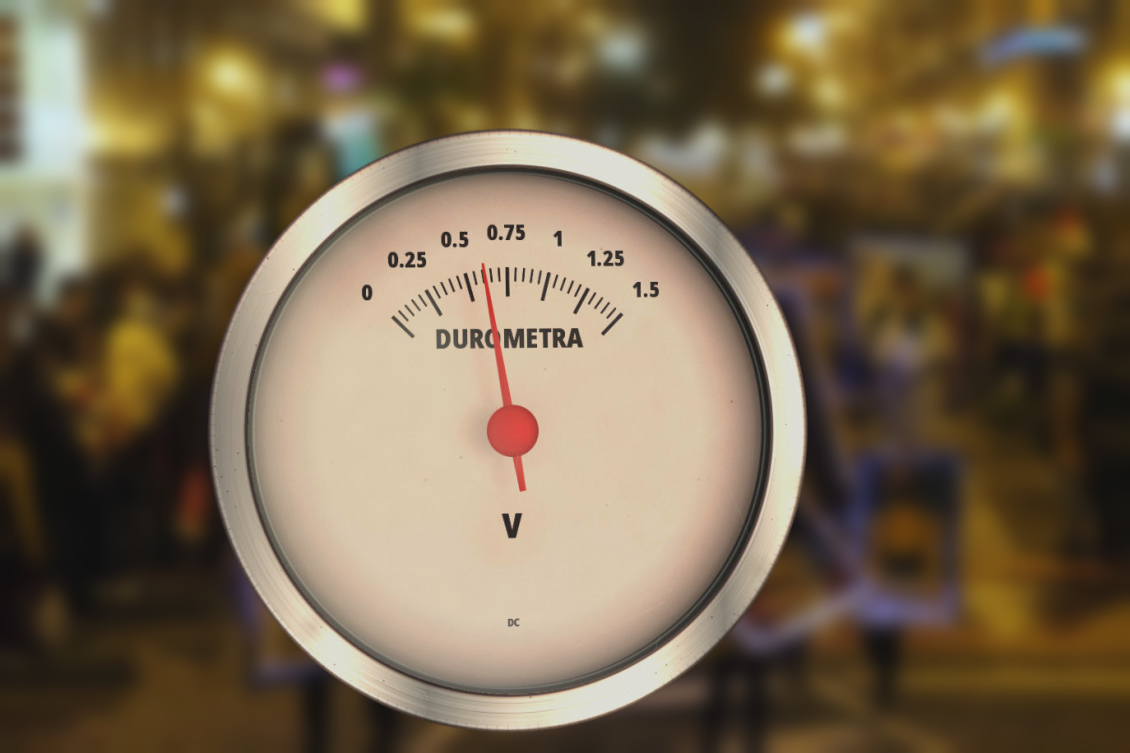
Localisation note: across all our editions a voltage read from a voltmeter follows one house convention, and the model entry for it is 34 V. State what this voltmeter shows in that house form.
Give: 0.6 V
